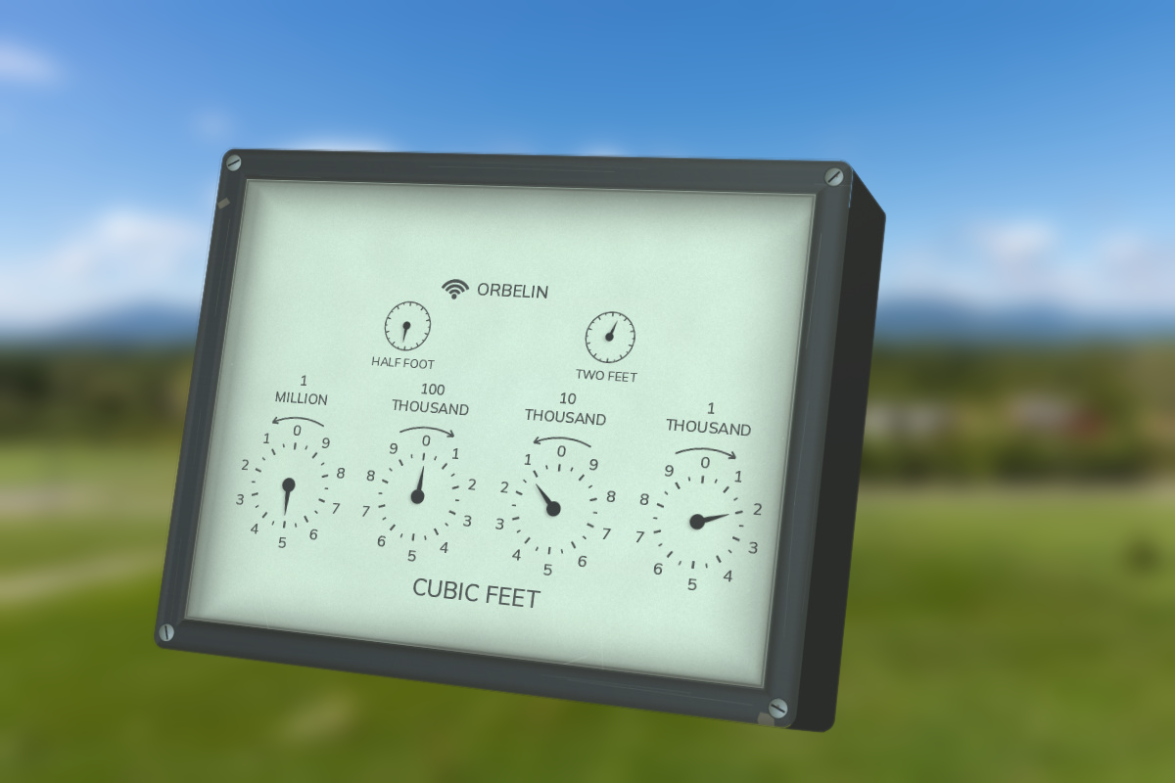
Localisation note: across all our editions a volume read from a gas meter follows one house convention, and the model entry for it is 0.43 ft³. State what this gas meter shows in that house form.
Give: 501200 ft³
